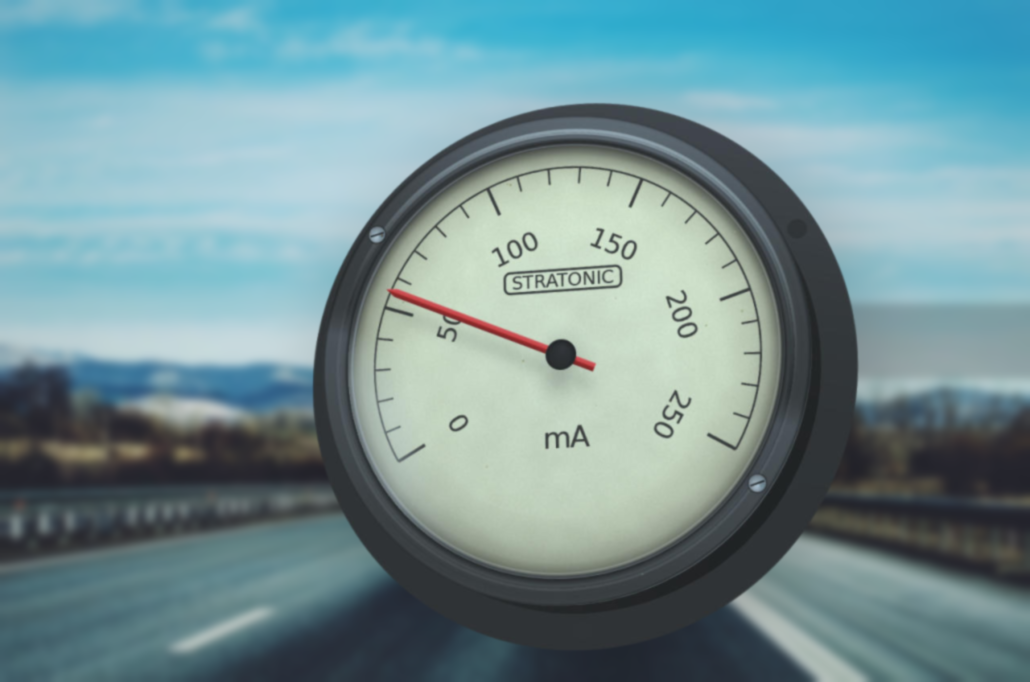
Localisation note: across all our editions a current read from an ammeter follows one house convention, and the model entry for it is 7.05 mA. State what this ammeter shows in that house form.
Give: 55 mA
